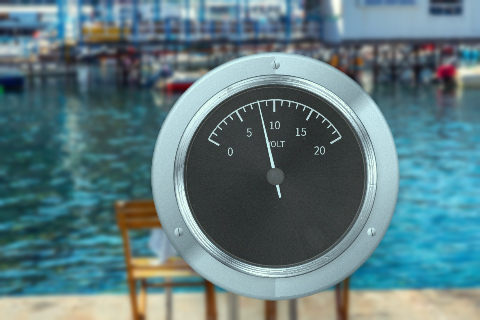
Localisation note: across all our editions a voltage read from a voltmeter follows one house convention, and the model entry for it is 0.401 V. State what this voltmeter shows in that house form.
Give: 8 V
